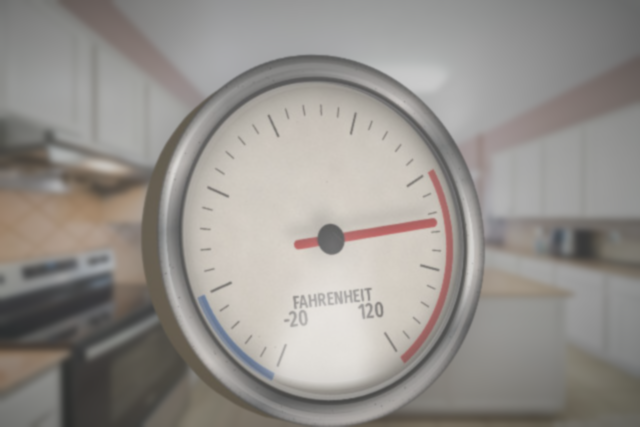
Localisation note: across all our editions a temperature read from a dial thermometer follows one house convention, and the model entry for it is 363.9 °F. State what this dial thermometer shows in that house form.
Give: 90 °F
